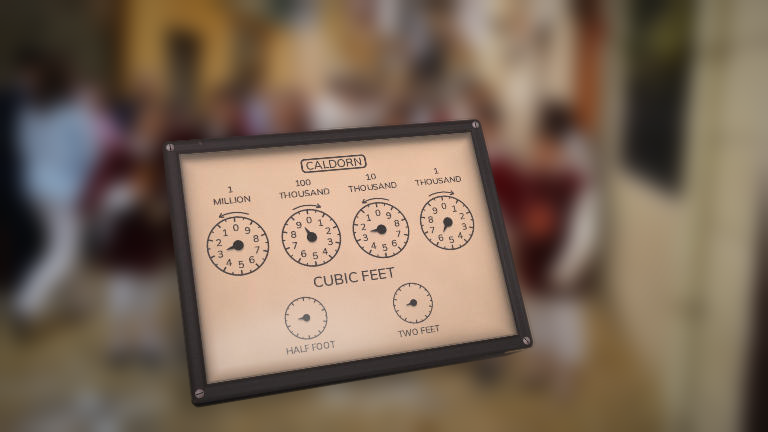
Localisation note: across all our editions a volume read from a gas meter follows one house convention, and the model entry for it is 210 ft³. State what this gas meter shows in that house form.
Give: 292600 ft³
